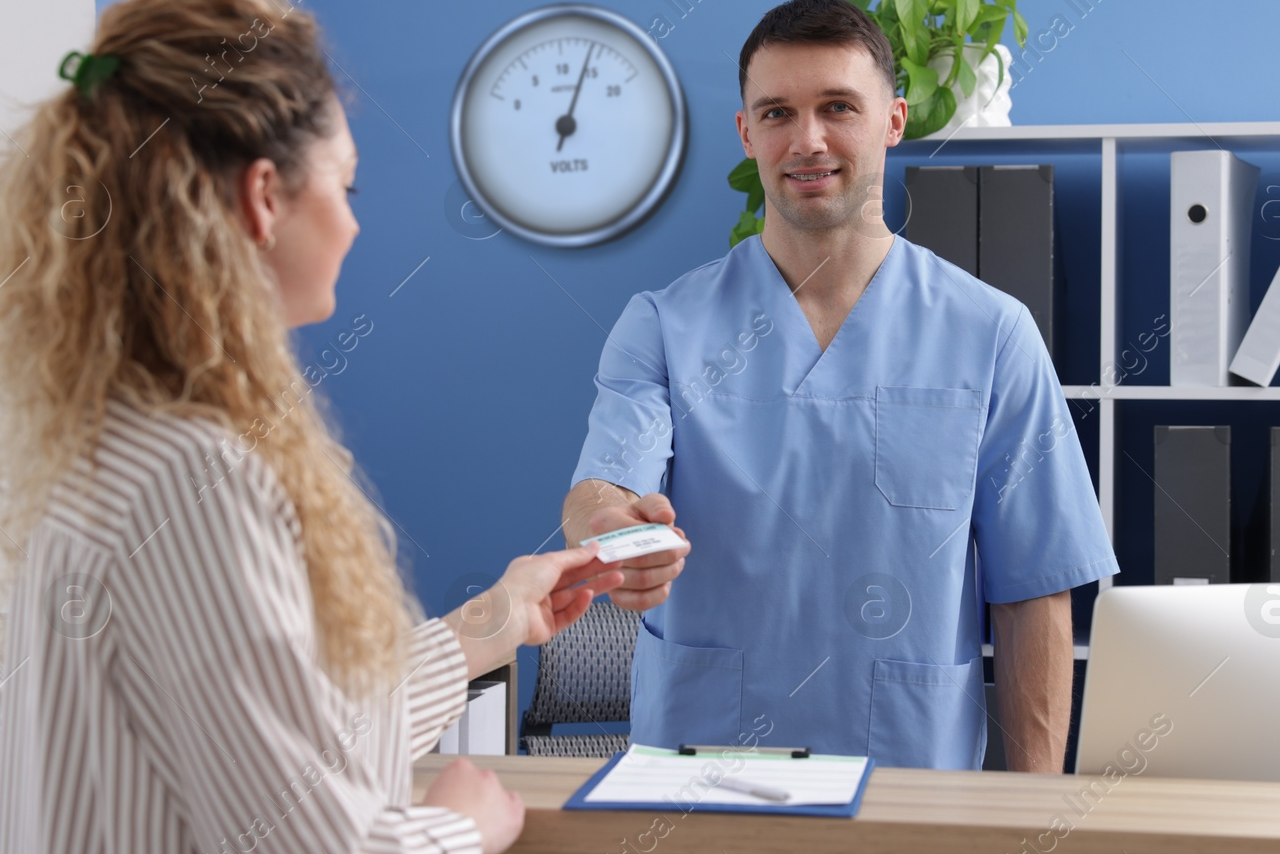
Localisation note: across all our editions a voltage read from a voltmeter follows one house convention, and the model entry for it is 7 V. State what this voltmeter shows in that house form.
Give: 14 V
